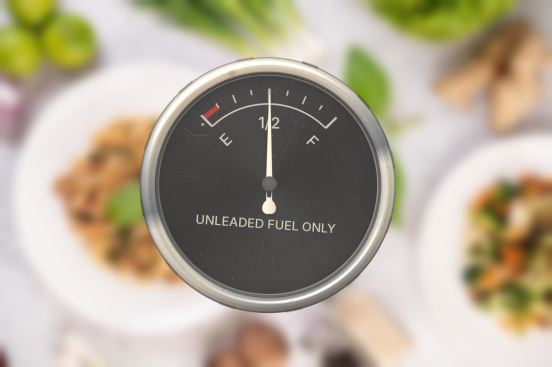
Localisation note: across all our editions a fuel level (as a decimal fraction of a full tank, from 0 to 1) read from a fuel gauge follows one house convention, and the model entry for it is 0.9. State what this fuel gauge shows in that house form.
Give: 0.5
